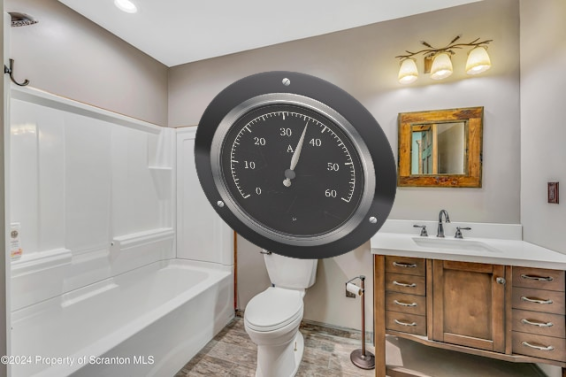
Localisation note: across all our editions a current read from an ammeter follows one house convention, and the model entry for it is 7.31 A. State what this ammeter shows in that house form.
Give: 36 A
